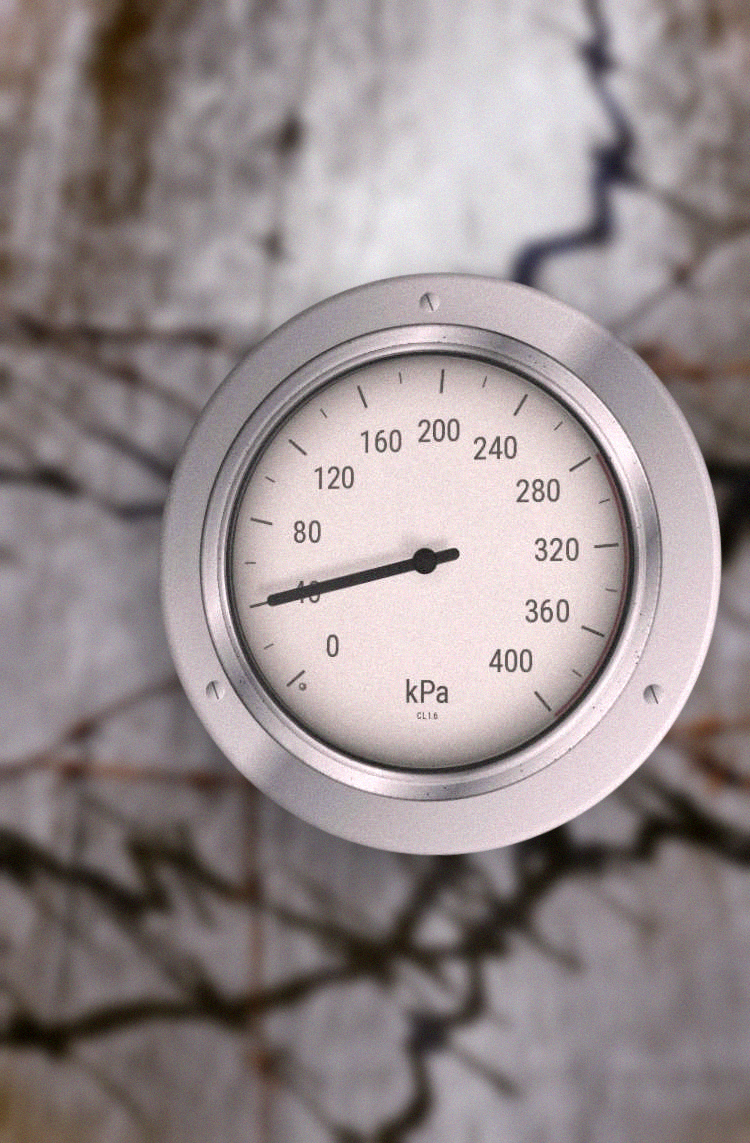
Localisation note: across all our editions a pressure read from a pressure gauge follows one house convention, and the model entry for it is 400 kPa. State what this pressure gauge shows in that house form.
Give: 40 kPa
